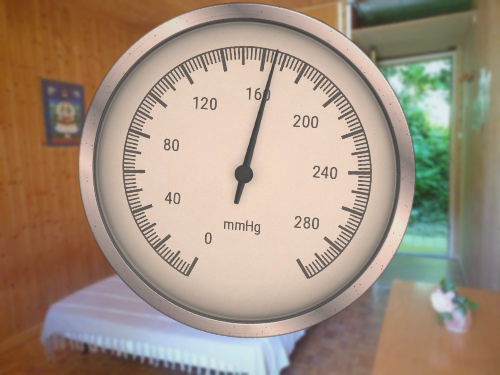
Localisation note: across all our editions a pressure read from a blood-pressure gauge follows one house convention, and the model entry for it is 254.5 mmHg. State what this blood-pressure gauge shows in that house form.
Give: 166 mmHg
